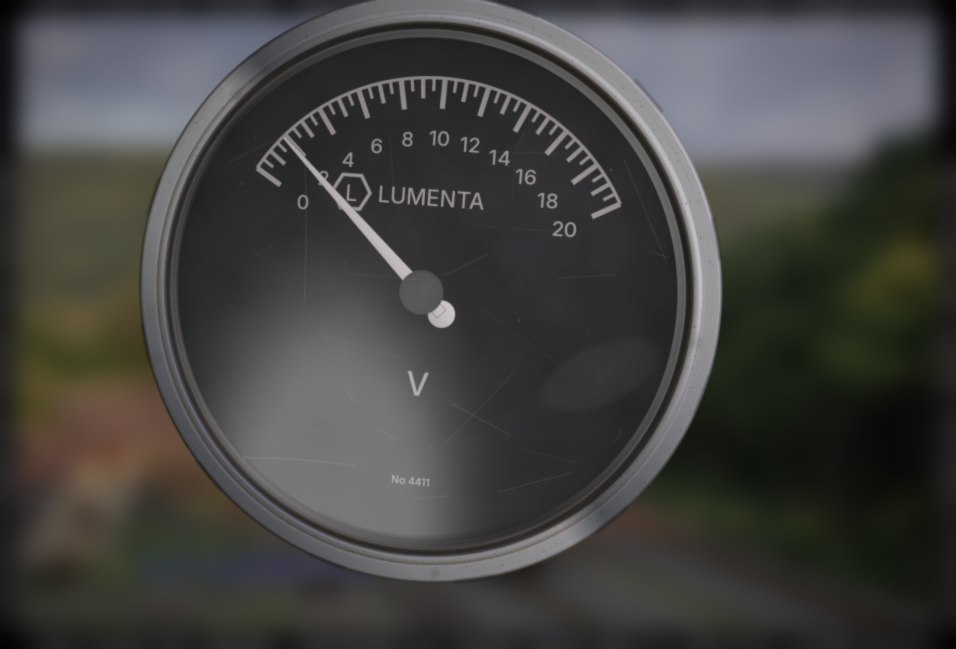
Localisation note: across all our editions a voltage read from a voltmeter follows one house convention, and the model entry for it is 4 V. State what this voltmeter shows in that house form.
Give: 2 V
